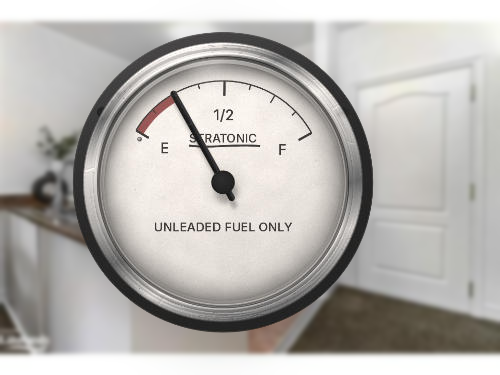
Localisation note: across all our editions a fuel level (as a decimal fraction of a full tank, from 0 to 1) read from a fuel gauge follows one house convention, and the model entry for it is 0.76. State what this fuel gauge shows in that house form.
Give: 0.25
